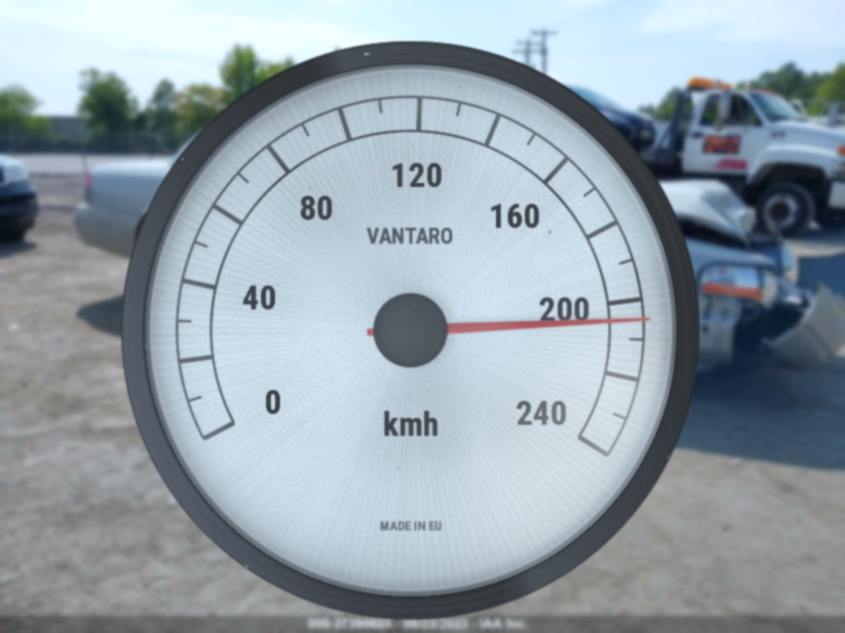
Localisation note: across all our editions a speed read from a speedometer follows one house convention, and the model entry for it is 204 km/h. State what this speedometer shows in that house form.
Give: 205 km/h
